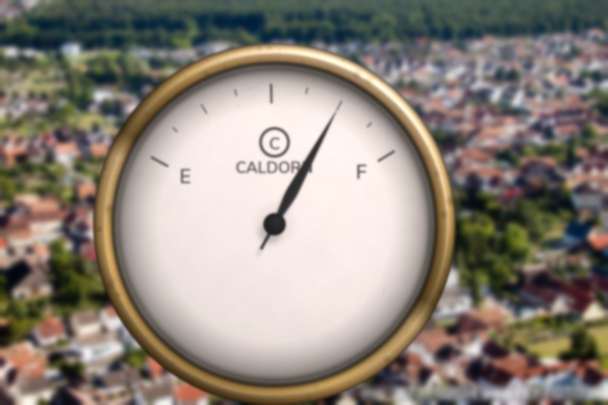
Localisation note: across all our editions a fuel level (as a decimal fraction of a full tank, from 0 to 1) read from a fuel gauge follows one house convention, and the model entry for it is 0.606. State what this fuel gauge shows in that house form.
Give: 0.75
